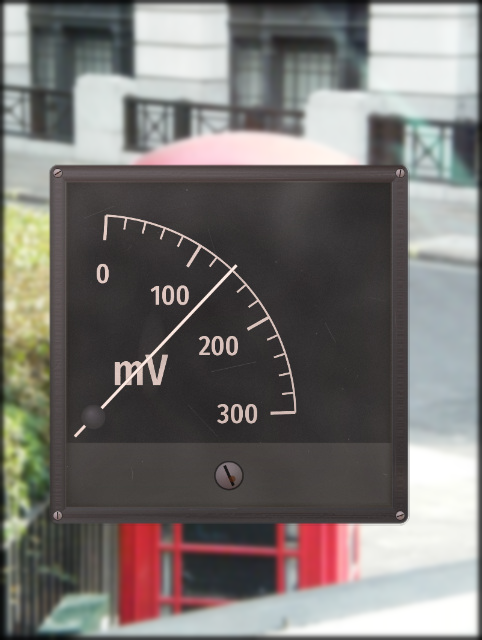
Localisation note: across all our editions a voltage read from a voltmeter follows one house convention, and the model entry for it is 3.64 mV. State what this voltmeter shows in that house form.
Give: 140 mV
